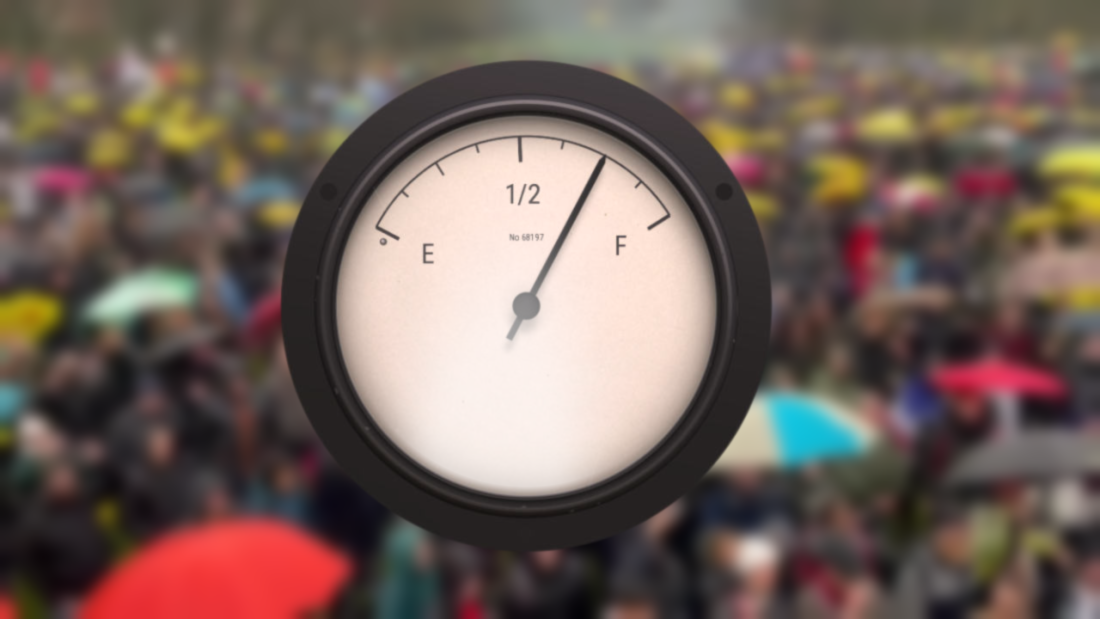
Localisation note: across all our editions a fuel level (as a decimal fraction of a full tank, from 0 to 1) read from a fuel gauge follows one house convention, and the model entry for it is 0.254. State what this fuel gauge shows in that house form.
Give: 0.75
